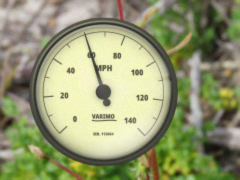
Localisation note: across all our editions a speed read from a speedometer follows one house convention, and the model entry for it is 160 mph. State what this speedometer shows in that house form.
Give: 60 mph
